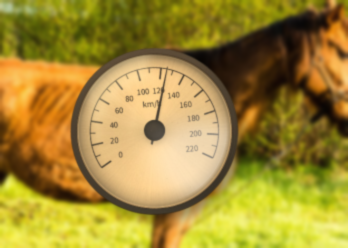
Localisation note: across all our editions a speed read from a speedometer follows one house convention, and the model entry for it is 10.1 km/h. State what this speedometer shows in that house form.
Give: 125 km/h
